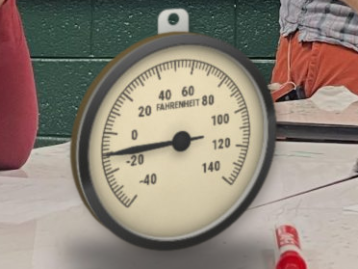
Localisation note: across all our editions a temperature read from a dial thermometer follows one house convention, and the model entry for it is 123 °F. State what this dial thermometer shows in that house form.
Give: -10 °F
